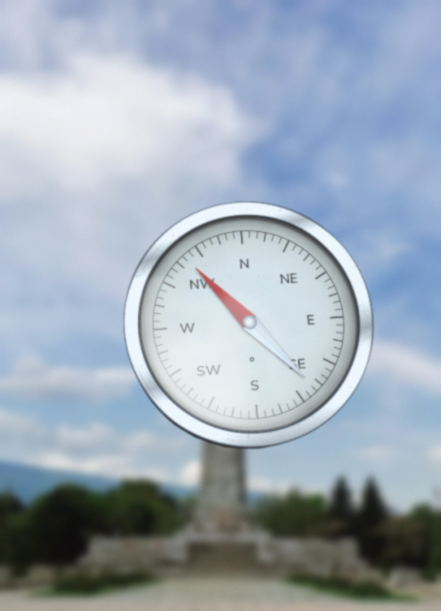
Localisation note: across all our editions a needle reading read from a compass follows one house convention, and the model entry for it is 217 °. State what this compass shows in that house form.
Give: 320 °
